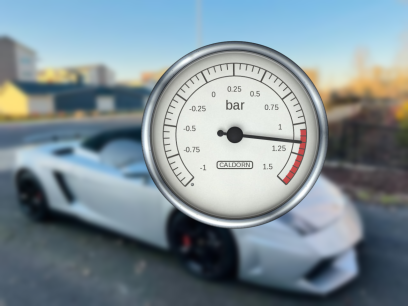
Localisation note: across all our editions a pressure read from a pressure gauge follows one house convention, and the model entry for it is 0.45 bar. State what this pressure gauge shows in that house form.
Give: 1.15 bar
